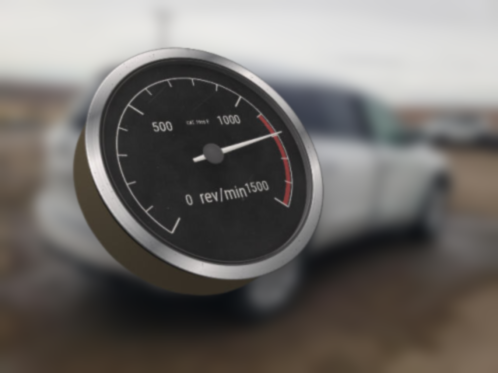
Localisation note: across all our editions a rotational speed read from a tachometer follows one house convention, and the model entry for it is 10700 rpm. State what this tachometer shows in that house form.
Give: 1200 rpm
